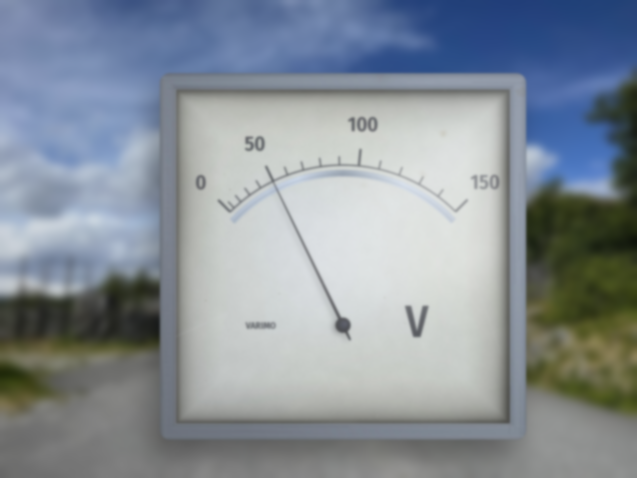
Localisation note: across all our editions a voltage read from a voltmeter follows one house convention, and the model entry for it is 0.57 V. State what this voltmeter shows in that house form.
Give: 50 V
